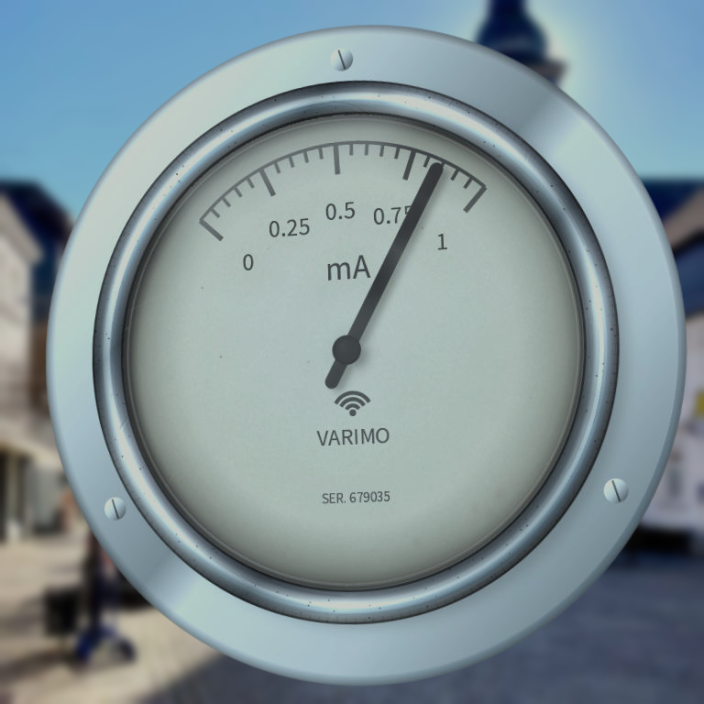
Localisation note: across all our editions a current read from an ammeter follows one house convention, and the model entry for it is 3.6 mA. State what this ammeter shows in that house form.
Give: 0.85 mA
